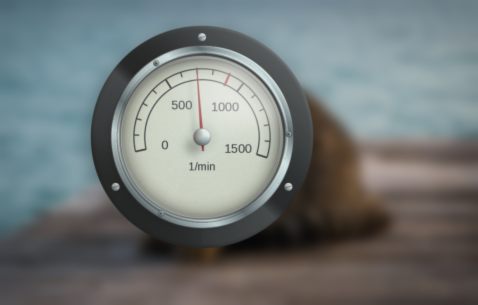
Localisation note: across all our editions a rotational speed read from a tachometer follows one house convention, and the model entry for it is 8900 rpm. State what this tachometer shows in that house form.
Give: 700 rpm
